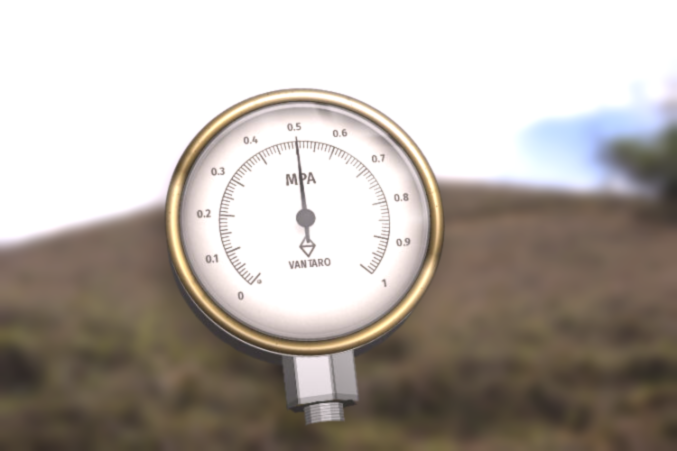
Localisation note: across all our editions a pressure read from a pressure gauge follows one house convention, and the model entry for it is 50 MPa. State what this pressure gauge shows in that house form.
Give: 0.5 MPa
